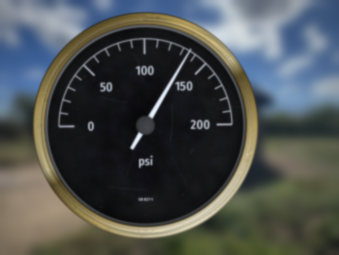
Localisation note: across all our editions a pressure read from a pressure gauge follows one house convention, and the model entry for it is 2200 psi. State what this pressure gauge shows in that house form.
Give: 135 psi
